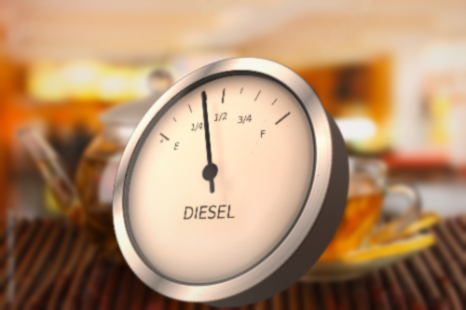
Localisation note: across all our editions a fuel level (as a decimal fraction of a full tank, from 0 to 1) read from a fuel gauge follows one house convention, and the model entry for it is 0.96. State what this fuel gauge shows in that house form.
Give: 0.375
